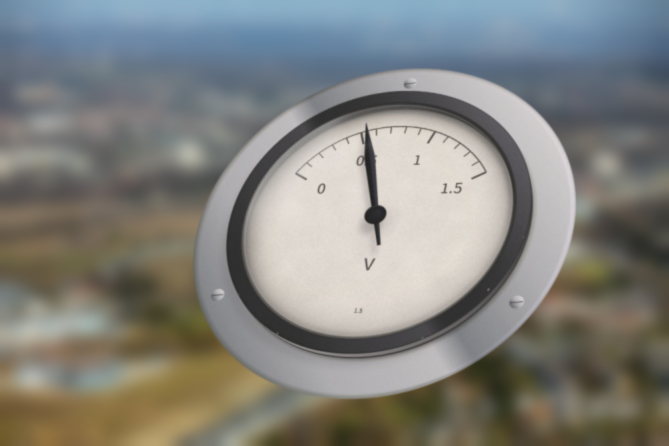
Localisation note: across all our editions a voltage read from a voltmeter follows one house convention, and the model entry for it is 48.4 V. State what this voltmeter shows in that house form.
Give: 0.55 V
